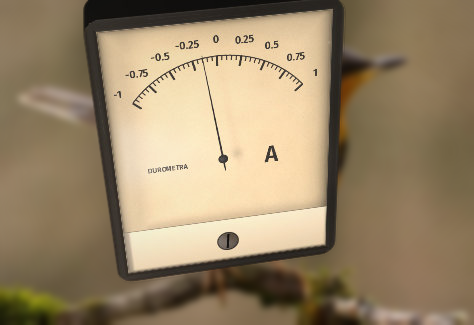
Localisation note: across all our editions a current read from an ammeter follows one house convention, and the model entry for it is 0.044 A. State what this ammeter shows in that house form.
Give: -0.15 A
